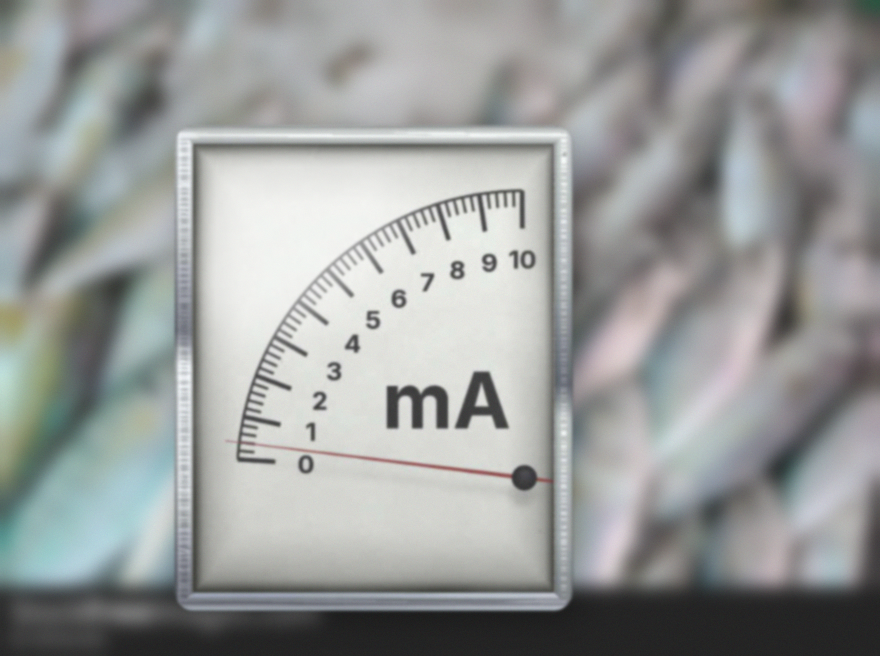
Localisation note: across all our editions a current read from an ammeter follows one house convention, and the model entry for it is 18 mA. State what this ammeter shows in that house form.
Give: 0.4 mA
